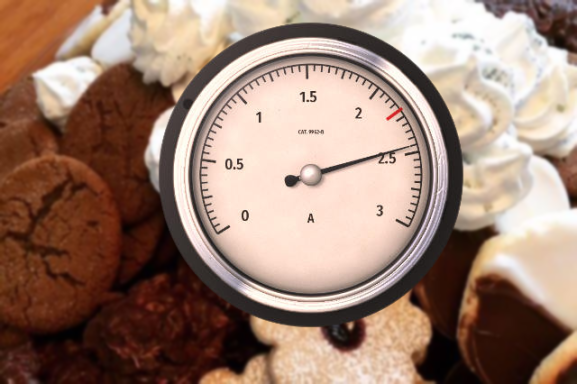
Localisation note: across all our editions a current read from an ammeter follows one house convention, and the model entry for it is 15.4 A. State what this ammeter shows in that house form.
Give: 2.45 A
